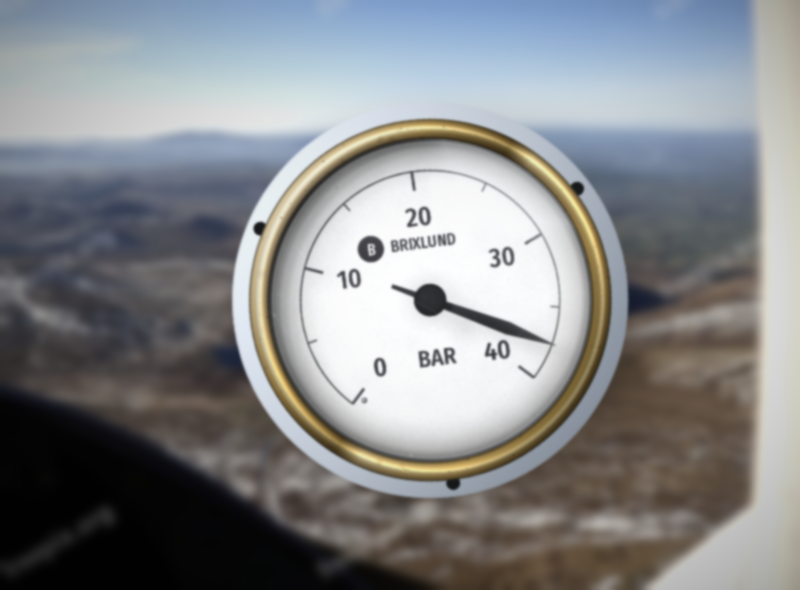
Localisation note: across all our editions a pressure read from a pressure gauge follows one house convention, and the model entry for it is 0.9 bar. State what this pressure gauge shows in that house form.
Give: 37.5 bar
